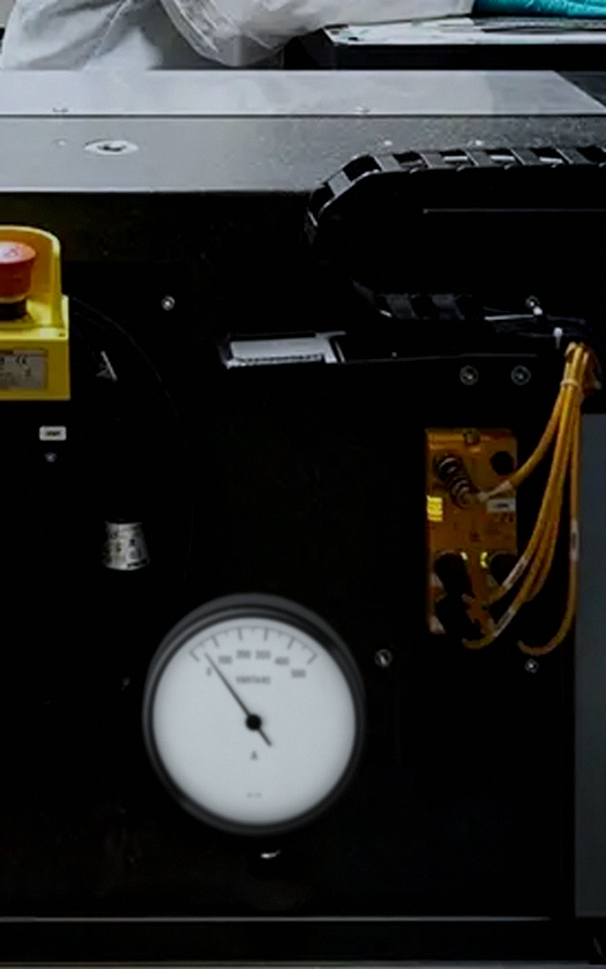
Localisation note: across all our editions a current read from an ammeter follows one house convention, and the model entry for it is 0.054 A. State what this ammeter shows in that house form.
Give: 50 A
